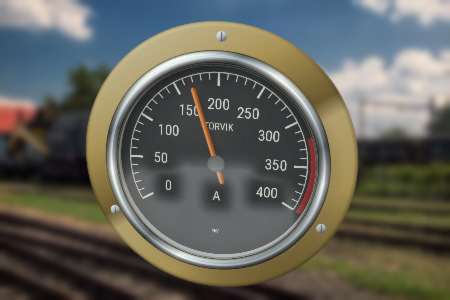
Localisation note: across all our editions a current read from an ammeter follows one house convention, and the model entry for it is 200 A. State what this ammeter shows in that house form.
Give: 170 A
